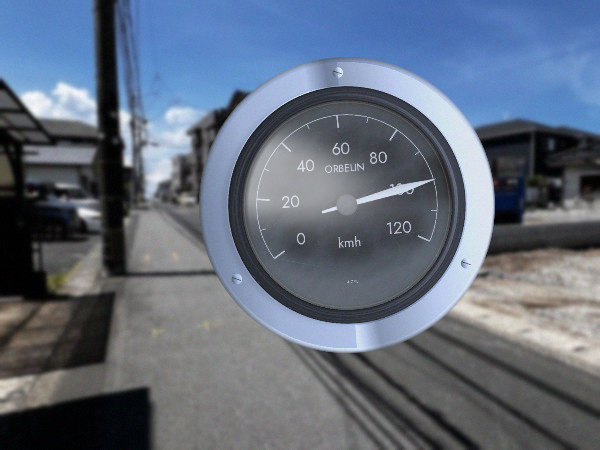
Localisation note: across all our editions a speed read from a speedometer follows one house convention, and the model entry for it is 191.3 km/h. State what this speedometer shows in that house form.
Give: 100 km/h
